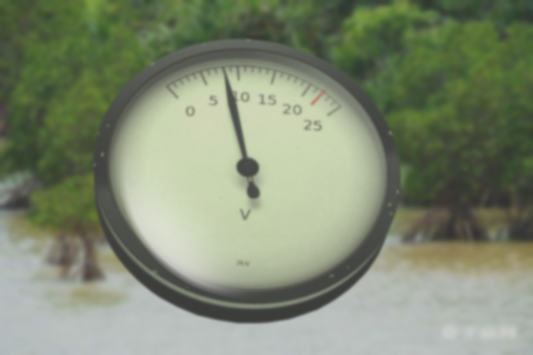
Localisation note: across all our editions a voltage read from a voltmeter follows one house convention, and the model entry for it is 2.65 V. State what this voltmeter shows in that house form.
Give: 8 V
